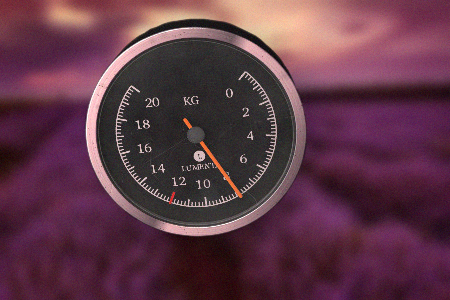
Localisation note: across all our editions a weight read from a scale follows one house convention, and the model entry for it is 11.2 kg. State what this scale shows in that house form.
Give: 8 kg
